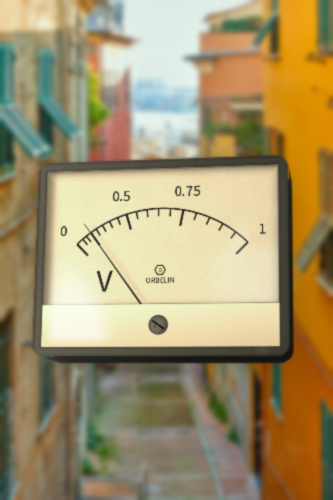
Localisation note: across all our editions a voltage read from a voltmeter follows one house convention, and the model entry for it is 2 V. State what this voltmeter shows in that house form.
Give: 0.25 V
